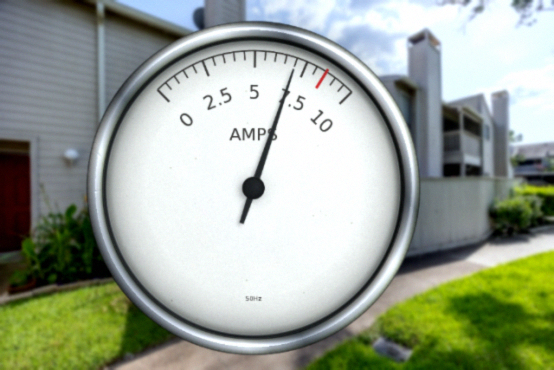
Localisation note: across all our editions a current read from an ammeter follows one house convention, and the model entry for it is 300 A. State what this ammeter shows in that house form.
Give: 7 A
